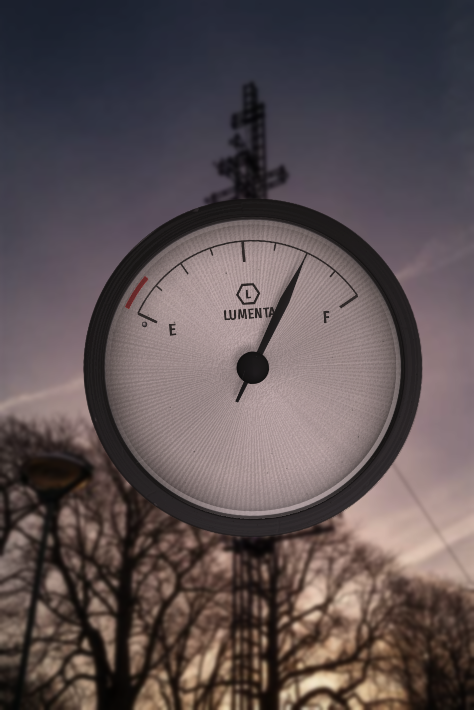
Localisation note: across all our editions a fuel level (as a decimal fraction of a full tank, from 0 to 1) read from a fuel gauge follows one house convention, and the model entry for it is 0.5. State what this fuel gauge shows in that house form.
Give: 0.75
